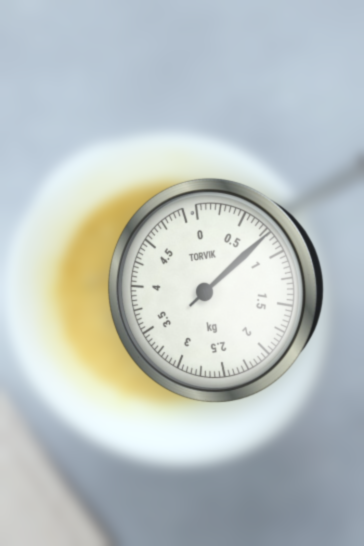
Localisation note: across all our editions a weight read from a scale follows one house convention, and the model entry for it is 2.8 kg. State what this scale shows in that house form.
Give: 0.8 kg
